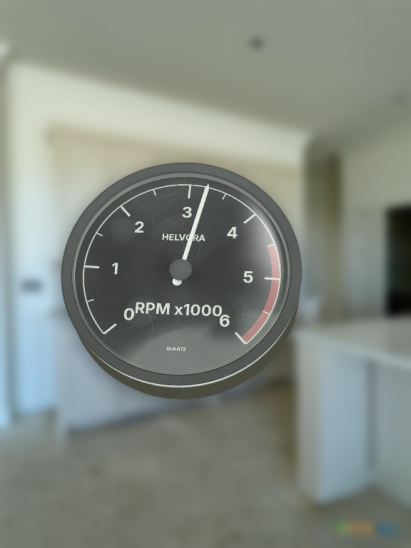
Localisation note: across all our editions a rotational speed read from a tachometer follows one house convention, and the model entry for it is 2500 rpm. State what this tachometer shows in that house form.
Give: 3250 rpm
